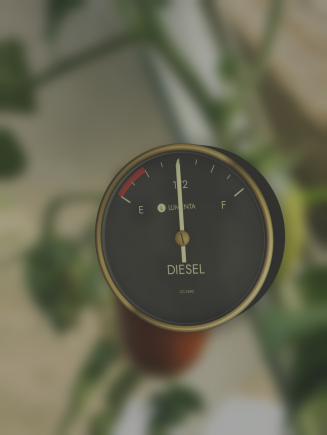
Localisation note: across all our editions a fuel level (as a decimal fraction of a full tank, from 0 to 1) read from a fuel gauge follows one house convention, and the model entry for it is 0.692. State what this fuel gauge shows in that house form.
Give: 0.5
